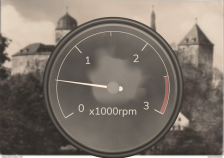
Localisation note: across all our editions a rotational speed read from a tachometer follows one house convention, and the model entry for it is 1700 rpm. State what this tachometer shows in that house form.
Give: 500 rpm
